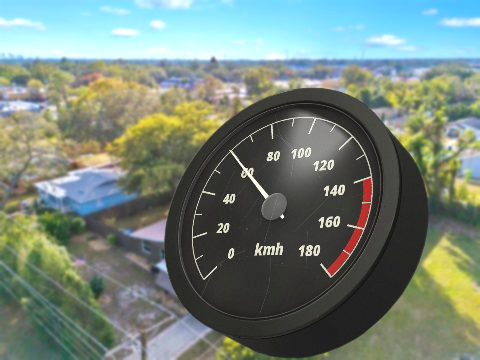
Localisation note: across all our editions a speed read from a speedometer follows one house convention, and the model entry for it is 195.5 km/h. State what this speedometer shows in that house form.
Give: 60 km/h
